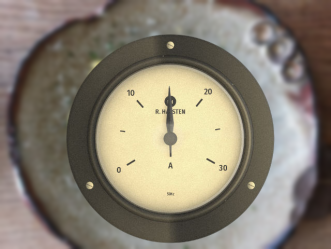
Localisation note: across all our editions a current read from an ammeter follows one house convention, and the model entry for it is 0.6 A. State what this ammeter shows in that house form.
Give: 15 A
